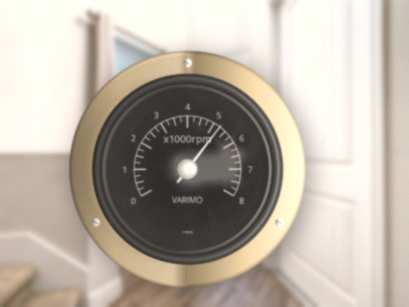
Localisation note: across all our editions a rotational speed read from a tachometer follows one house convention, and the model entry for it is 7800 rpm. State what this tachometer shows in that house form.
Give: 5250 rpm
